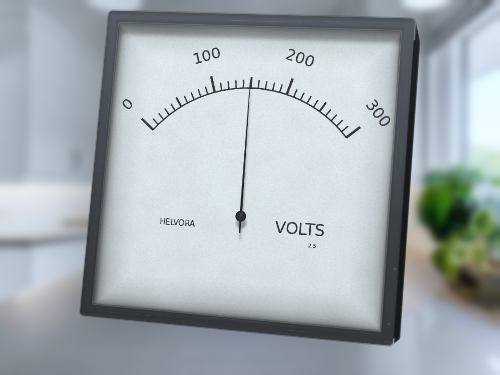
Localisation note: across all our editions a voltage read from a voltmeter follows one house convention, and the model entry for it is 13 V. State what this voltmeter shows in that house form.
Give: 150 V
